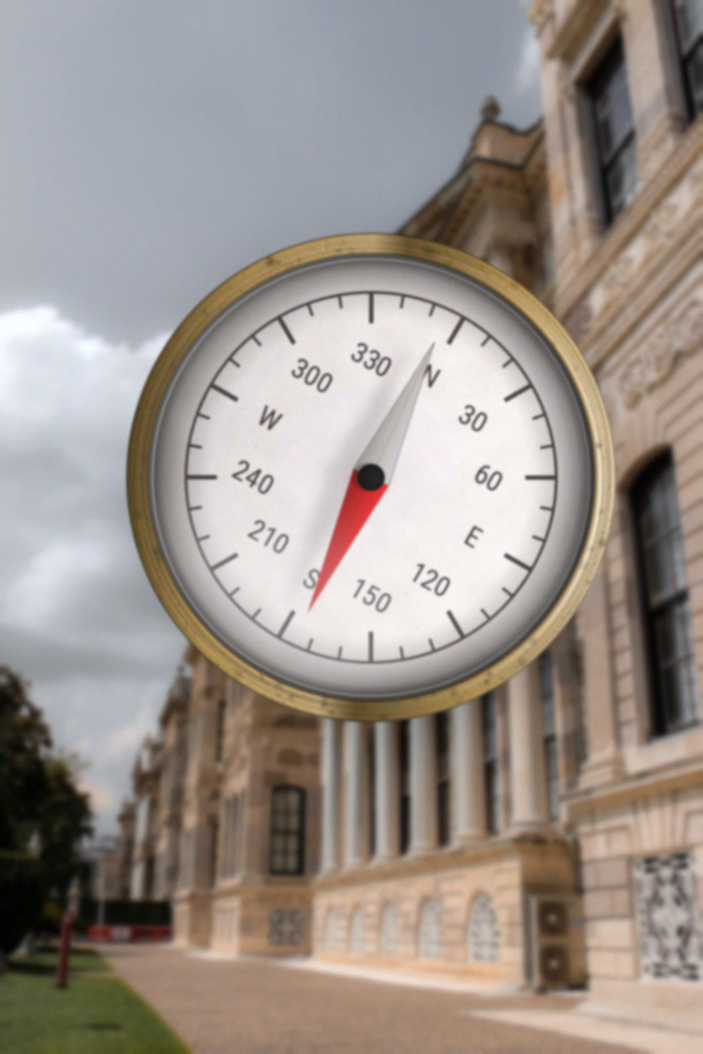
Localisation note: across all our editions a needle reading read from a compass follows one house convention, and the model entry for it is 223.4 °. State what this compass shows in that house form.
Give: 175 °
